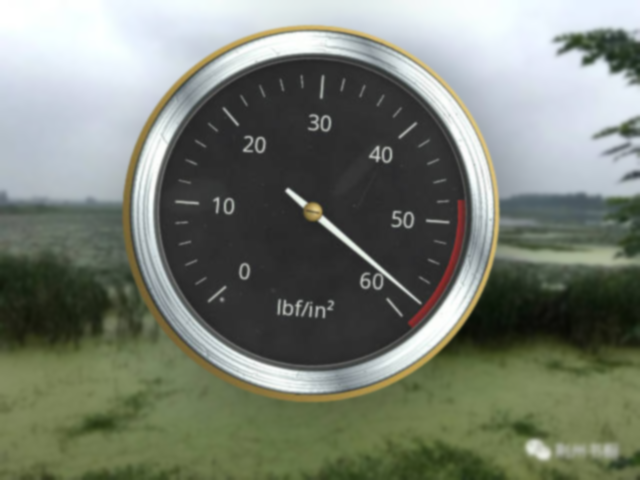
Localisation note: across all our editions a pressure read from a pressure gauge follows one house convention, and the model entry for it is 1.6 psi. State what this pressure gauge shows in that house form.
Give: 58 psi
